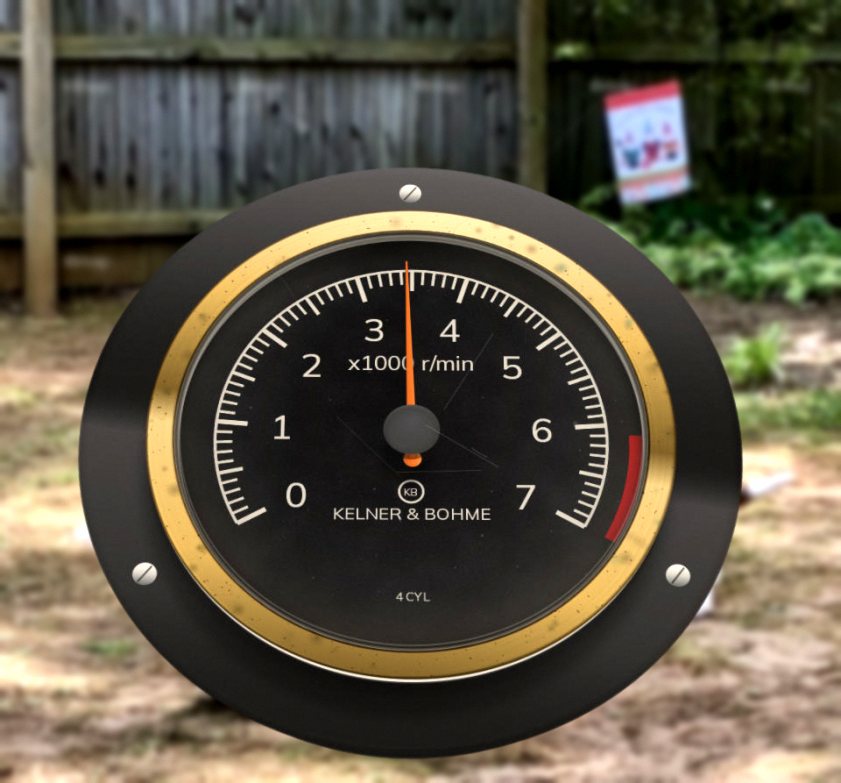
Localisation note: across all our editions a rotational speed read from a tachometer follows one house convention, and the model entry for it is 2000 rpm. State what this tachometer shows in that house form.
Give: 3450 rpm
